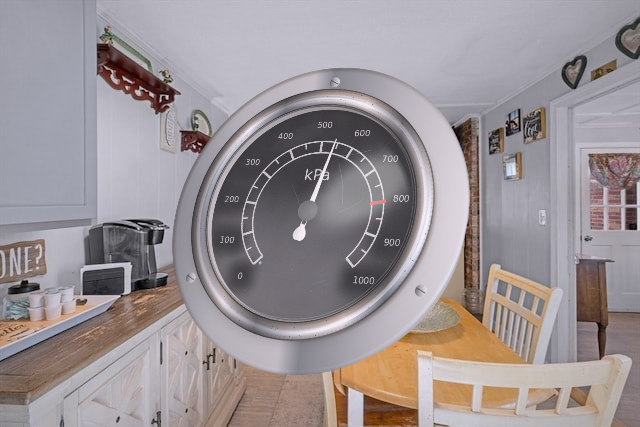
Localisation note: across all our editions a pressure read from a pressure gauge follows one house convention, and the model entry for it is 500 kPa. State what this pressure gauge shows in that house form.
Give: 550 kPa
